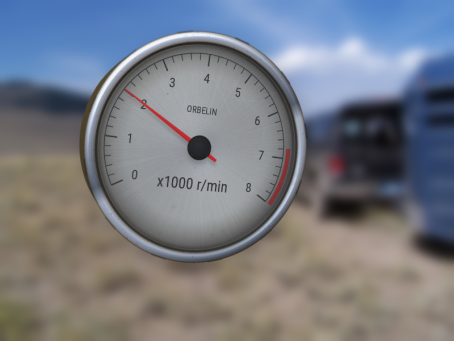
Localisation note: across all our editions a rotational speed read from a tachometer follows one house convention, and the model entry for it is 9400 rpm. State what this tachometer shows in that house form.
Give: 2000 rpm
